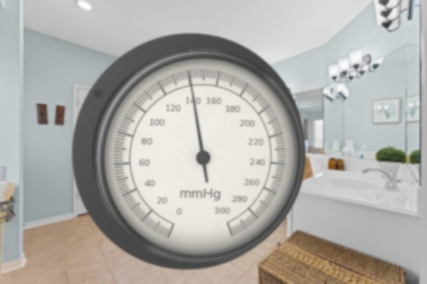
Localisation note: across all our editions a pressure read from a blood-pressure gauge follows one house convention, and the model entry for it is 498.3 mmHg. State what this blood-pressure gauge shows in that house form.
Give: 140 mmHg
